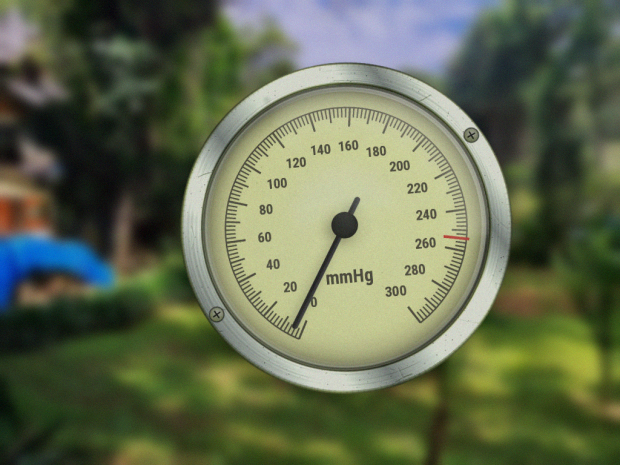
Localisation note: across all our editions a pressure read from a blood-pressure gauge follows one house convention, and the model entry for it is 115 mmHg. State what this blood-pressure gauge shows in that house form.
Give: 4 mmHg
